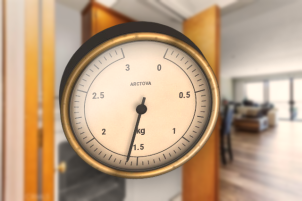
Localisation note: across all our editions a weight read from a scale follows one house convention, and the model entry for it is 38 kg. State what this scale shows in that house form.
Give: 1.6 kg
